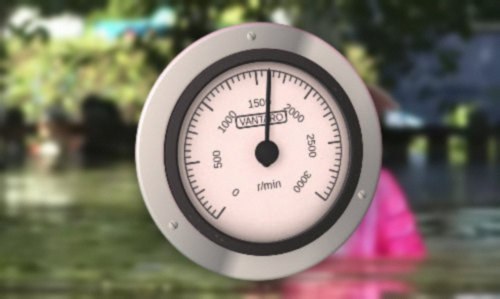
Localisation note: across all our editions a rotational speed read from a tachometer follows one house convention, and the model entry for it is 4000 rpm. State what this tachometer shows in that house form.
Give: 1600 rpm
